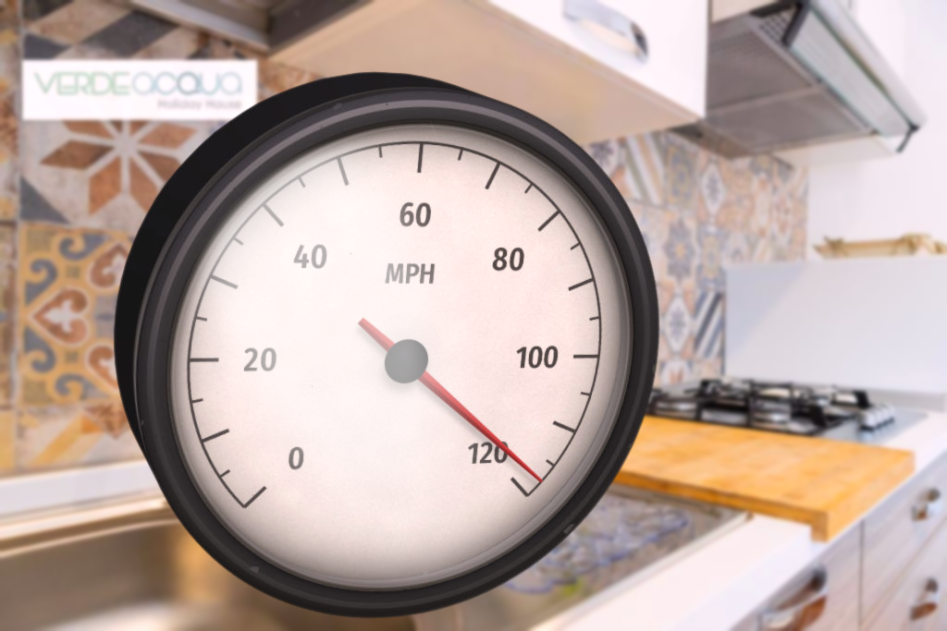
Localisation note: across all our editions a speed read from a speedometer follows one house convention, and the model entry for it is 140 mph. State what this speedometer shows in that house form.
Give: 117.5 mph
